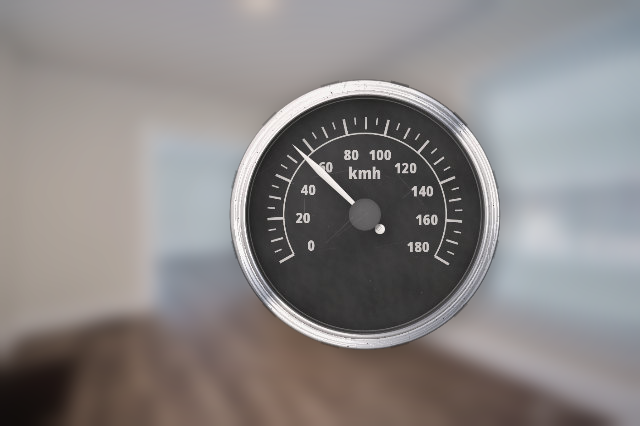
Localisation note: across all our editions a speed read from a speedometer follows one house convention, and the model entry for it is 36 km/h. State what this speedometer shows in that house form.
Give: 55 km/h
